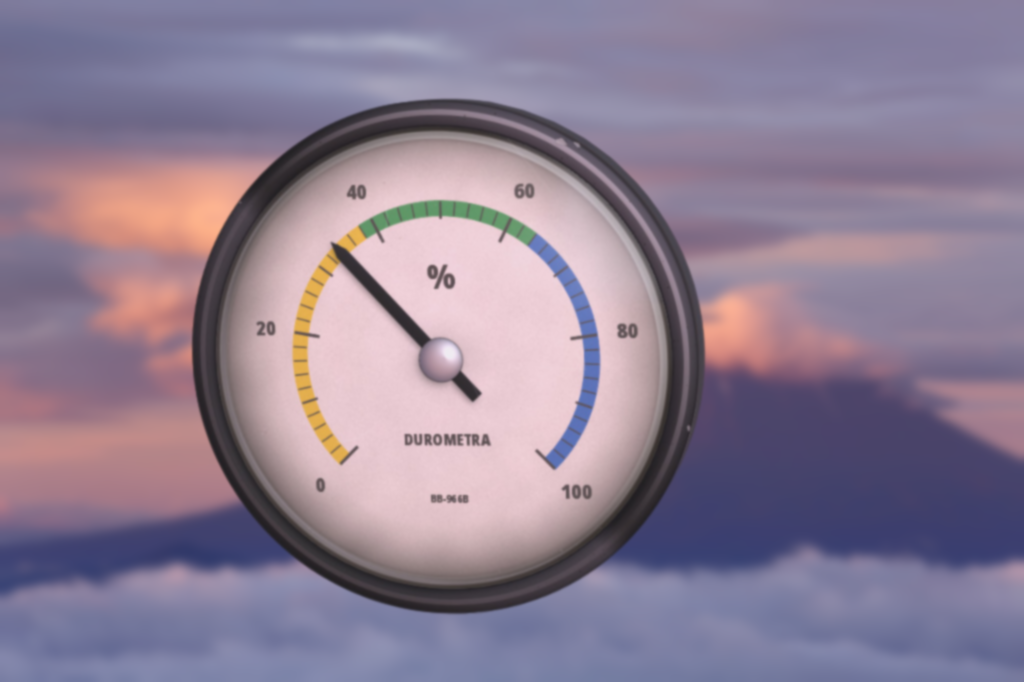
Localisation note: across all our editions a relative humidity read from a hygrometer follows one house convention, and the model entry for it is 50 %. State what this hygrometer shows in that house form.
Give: 34 %
